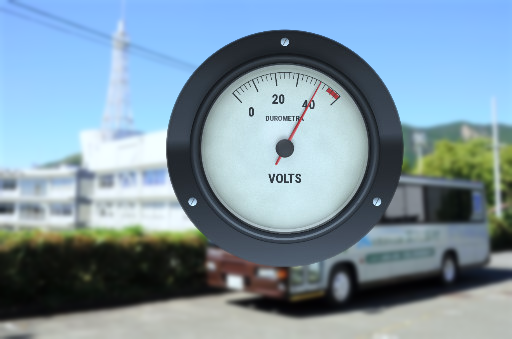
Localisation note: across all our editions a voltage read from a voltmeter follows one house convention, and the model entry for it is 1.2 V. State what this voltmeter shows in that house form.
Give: 40 V
